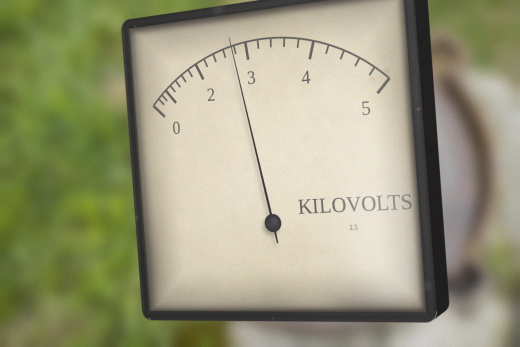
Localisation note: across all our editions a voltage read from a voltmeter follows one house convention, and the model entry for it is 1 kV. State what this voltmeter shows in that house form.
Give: 2.8 kV
